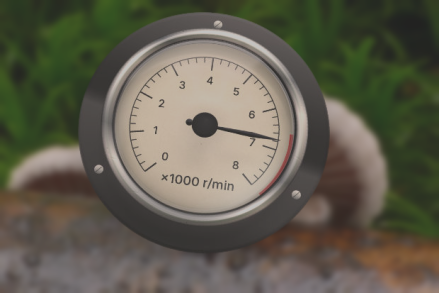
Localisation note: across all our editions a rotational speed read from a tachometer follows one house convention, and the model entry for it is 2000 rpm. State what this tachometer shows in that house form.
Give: 6800 rpm
